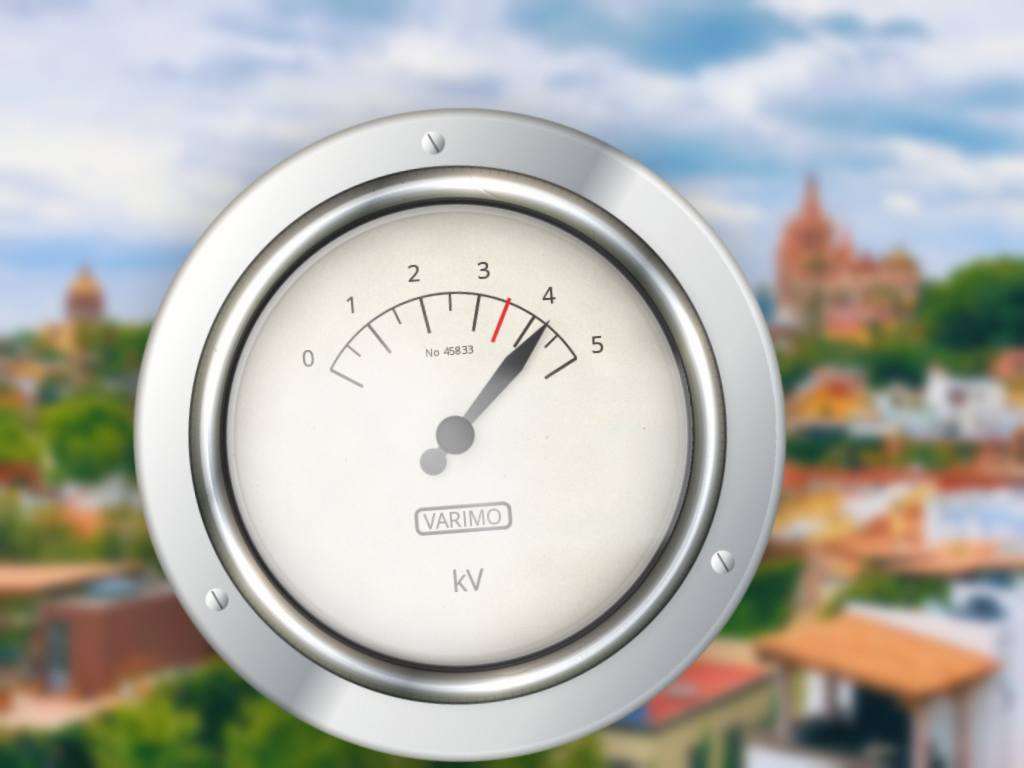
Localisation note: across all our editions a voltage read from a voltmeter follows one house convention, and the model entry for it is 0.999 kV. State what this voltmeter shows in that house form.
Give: 4.25 kV
